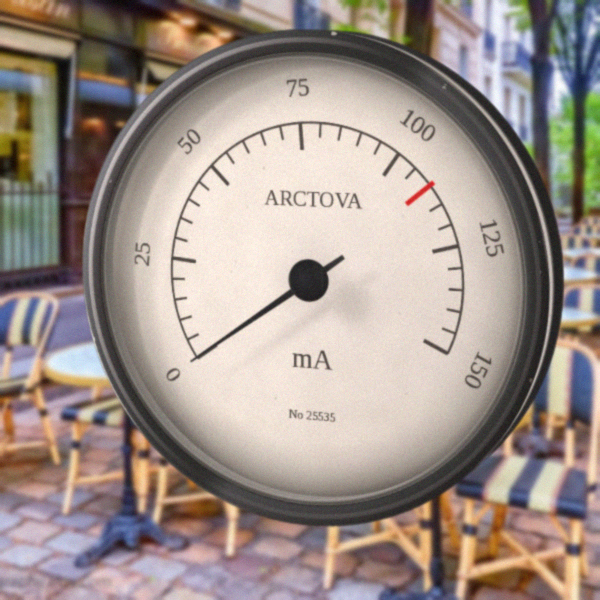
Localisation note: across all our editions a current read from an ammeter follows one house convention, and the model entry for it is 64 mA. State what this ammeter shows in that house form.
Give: 0 mA
